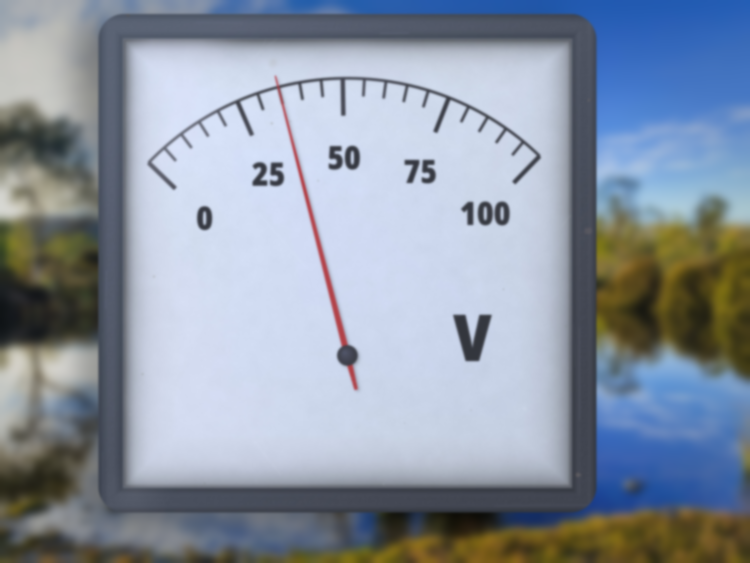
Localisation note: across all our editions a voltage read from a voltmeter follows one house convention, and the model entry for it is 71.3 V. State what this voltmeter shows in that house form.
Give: 35 V
